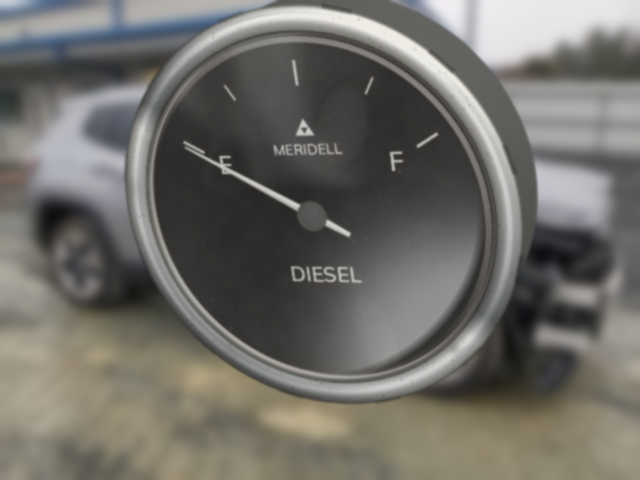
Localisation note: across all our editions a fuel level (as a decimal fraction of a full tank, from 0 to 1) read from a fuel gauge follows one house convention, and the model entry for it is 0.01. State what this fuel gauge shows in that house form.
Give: 0
